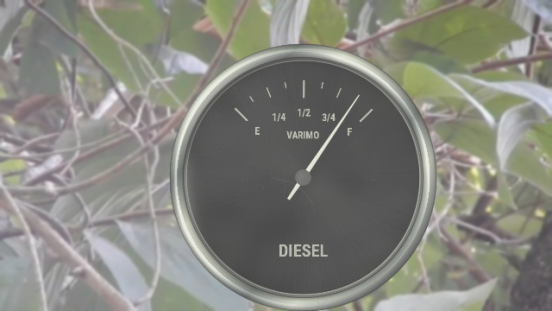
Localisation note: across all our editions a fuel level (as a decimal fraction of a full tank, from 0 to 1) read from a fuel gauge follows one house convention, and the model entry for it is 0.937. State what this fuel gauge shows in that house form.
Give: 0.875
